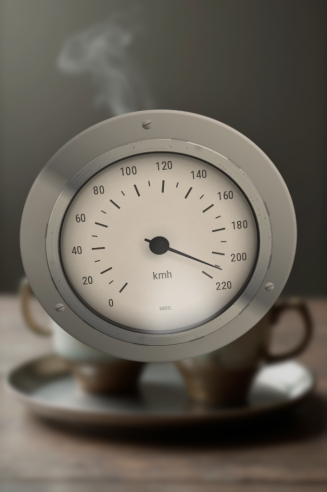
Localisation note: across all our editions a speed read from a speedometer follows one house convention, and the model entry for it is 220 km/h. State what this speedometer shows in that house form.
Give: 210 km/h
